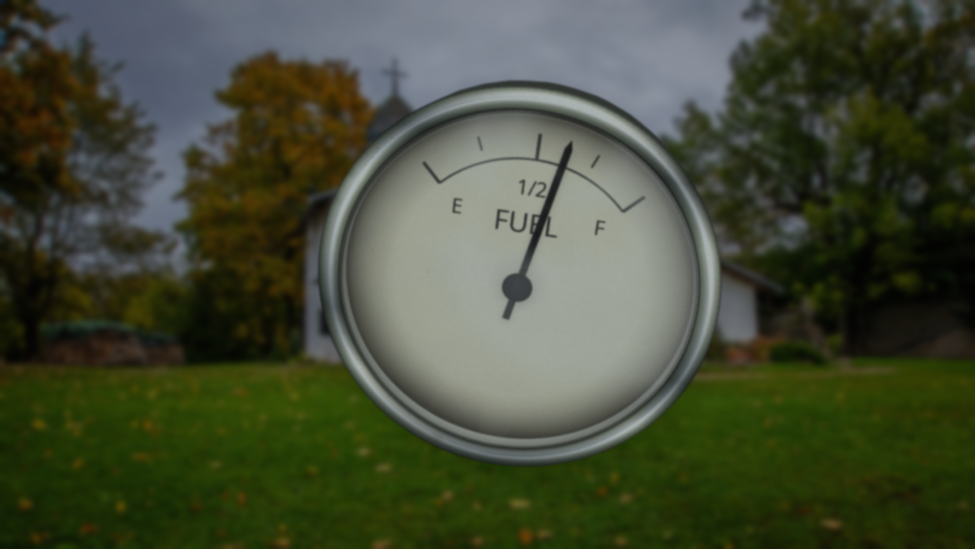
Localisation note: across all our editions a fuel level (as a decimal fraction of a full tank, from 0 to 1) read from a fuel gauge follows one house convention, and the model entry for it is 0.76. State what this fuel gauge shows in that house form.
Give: 0.625
